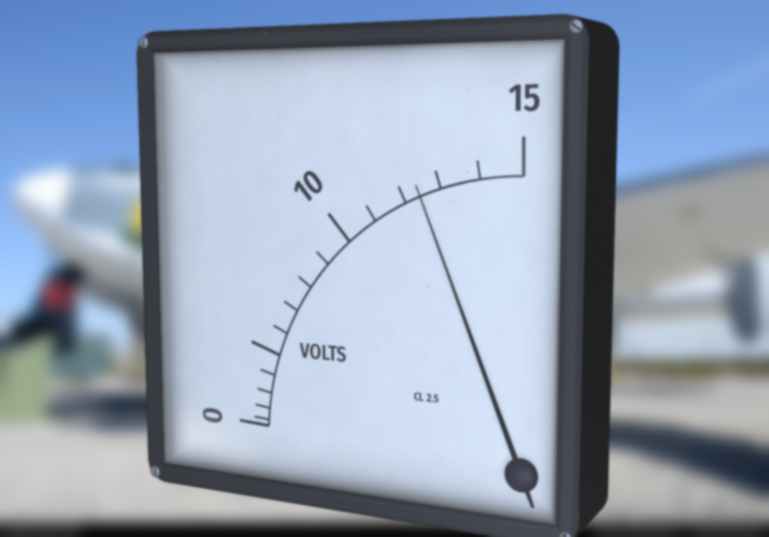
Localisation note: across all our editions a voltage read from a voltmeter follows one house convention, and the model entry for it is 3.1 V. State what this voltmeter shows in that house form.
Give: 12.5 V
